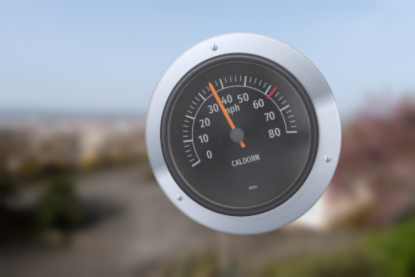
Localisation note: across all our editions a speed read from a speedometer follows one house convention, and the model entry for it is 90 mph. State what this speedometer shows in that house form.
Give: 36 mph
